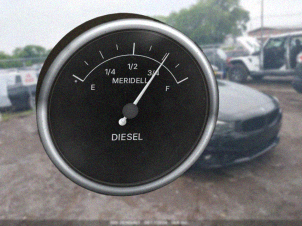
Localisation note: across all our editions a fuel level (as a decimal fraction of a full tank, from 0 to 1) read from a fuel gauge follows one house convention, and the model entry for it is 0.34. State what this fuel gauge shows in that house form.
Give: 0.75
